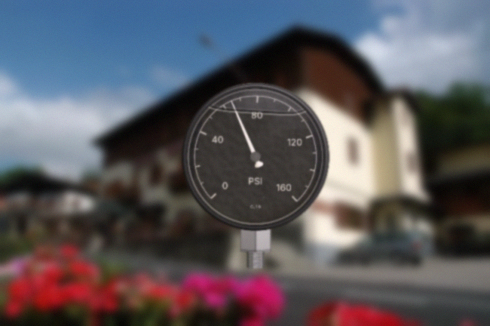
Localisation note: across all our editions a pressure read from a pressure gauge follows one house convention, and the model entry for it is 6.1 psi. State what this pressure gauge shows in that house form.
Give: 65 psi
